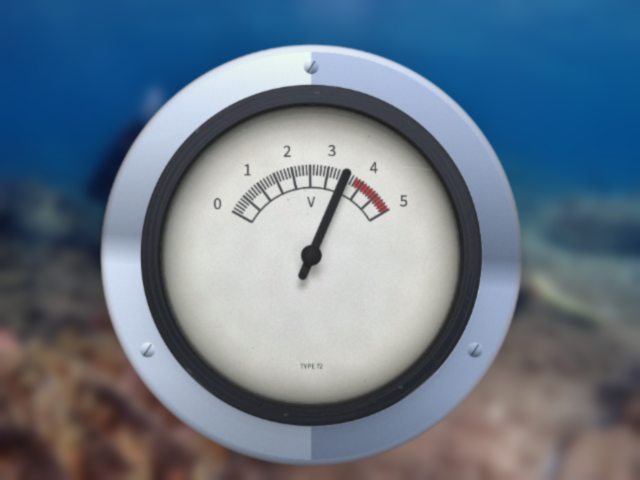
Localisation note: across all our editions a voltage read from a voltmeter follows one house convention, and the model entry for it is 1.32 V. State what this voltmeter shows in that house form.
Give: 3.5 V
